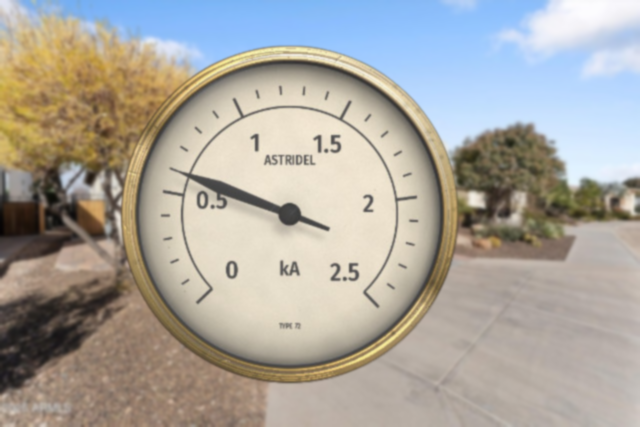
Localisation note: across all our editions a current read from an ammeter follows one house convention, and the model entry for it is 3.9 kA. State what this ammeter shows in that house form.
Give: 0.6 kA
